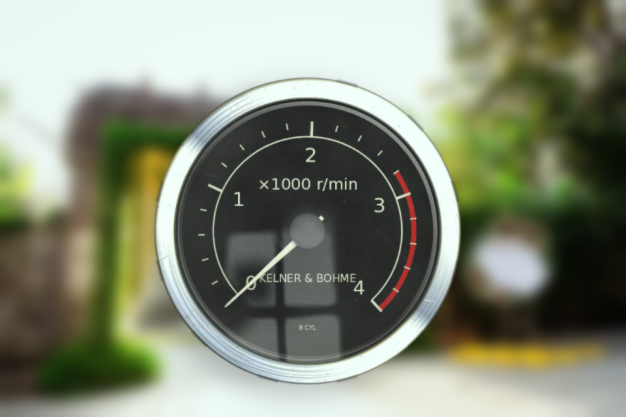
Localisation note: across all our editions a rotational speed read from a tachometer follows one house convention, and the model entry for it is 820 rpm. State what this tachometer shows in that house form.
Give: 0 rpm
